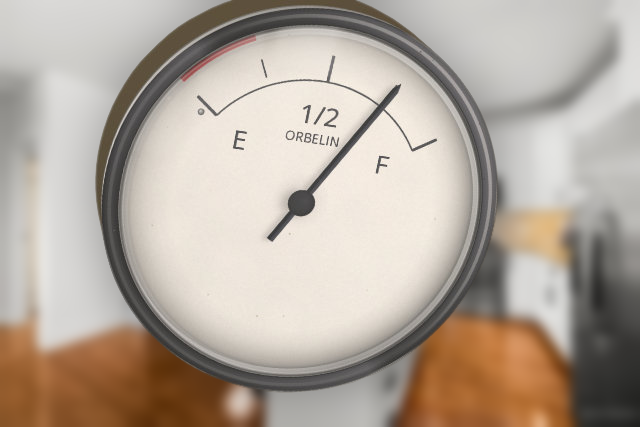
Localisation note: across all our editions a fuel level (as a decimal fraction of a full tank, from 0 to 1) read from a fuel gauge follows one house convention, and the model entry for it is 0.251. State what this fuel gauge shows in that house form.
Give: 0.75
